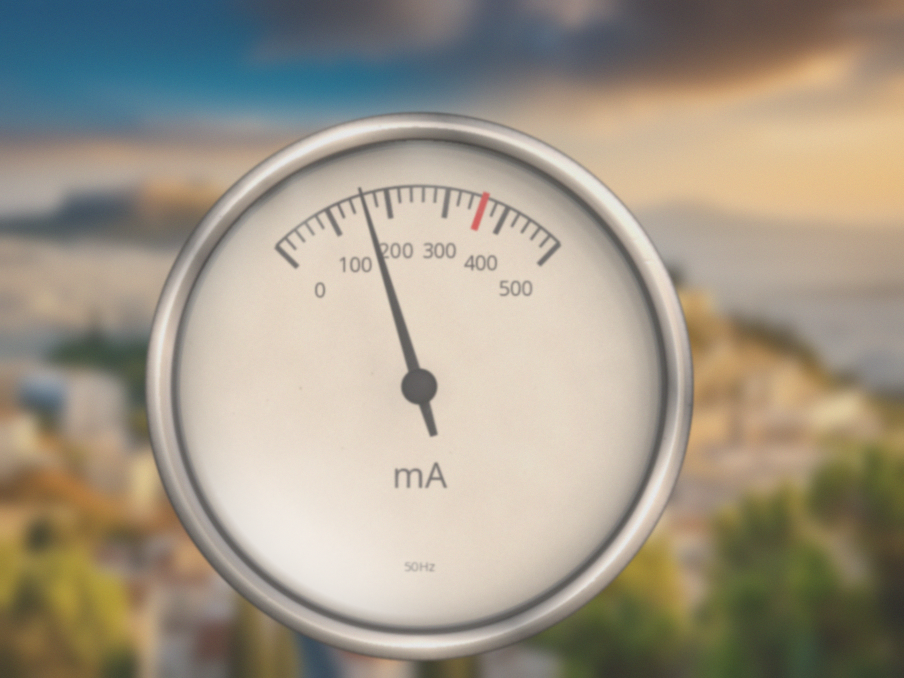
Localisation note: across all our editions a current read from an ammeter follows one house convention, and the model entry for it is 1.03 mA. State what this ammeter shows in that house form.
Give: 160 mA
